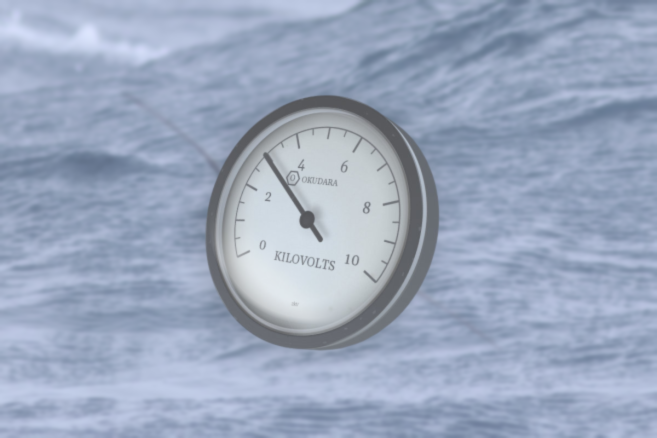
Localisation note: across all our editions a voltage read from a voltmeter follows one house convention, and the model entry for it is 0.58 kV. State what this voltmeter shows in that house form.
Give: 3 kV
